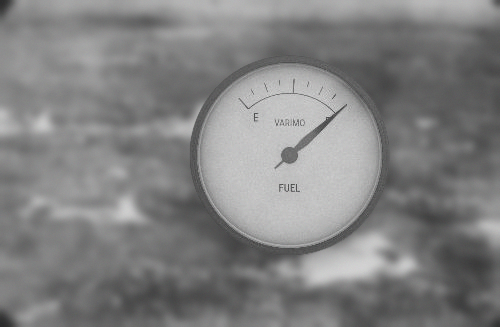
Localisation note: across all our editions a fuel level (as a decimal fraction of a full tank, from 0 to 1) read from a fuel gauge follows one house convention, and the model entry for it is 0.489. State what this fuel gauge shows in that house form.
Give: 1
